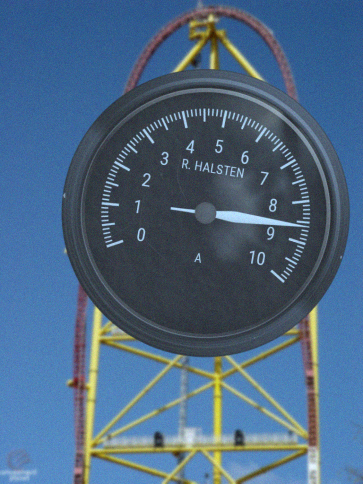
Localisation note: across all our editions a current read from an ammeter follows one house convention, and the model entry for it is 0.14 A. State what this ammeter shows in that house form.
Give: 8.6 A
